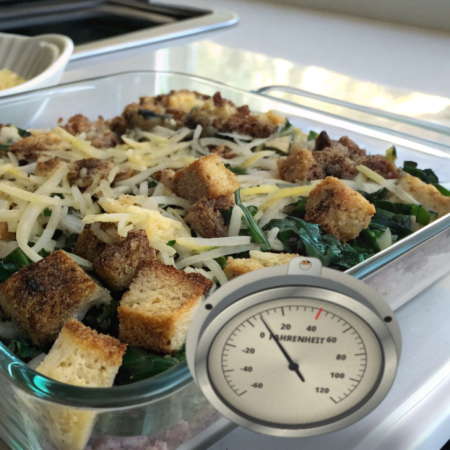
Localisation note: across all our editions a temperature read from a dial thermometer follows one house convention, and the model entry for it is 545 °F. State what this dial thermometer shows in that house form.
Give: 8 °F
